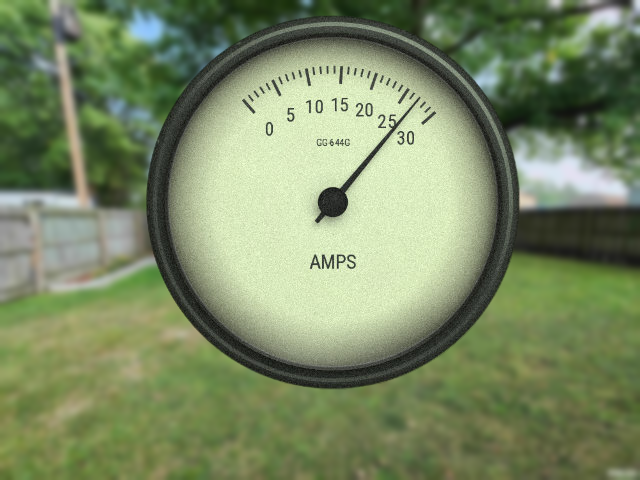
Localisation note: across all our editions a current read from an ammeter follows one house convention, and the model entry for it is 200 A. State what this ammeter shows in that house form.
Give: 27 A
